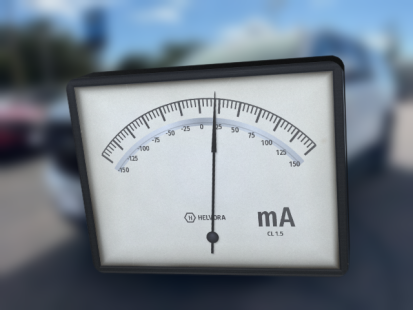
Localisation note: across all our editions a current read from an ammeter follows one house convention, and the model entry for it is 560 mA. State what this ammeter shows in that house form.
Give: 20 mA
